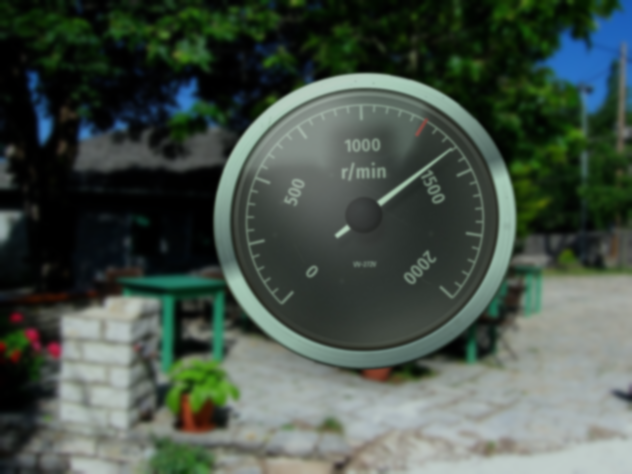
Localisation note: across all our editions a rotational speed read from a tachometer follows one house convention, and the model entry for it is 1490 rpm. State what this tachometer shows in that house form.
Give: 1400 rpm
